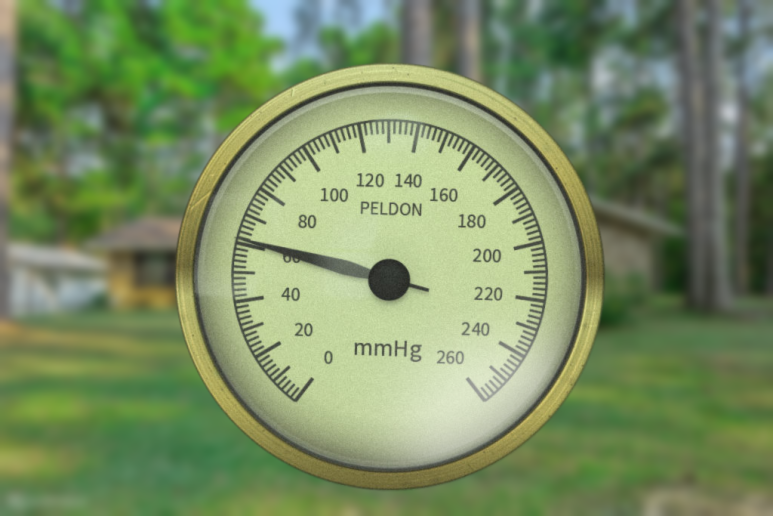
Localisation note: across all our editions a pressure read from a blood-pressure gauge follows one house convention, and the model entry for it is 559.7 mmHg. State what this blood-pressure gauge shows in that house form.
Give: 62 mmHg
